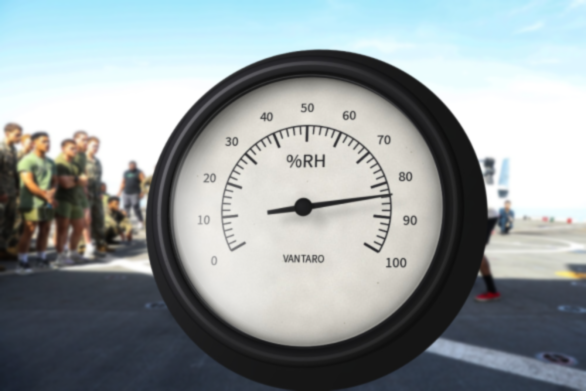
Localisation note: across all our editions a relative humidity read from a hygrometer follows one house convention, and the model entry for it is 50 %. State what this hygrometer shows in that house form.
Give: 84 %
